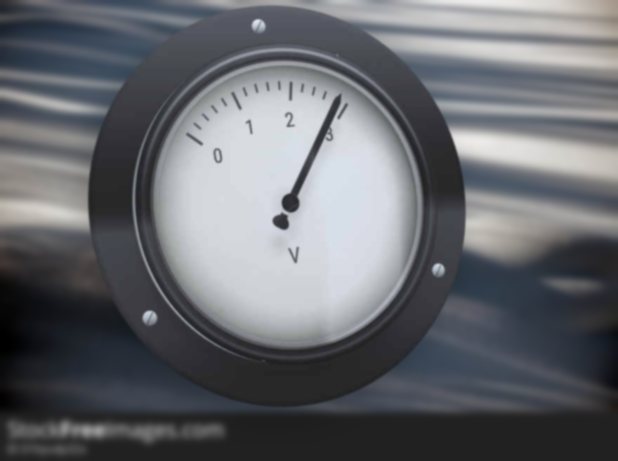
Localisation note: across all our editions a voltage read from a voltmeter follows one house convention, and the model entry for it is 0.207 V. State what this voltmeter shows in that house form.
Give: 2.8 V
